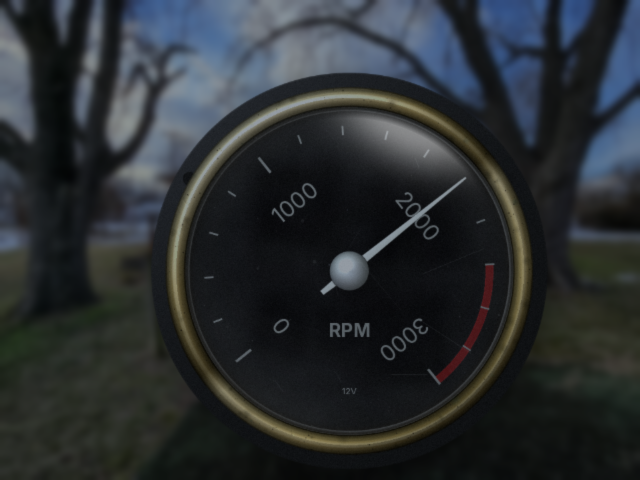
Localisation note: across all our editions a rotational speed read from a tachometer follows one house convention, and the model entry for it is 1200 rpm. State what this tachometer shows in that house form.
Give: 2000 rpm
